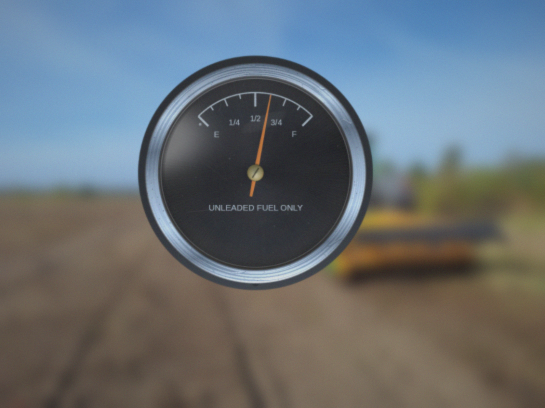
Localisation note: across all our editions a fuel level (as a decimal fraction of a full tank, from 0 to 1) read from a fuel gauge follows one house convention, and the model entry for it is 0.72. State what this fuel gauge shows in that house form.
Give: 0.625
